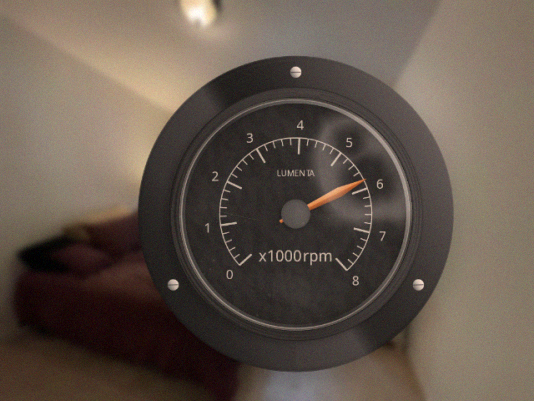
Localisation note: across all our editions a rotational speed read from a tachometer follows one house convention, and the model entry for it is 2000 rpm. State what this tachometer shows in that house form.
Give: 5800 rpm
